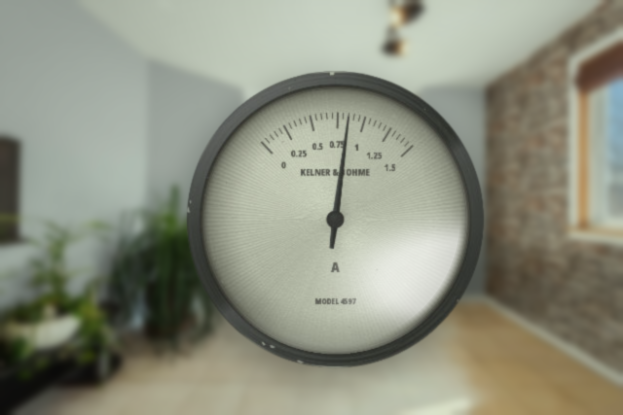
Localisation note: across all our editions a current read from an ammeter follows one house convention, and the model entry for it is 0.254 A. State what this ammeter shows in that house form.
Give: 0.85 A
